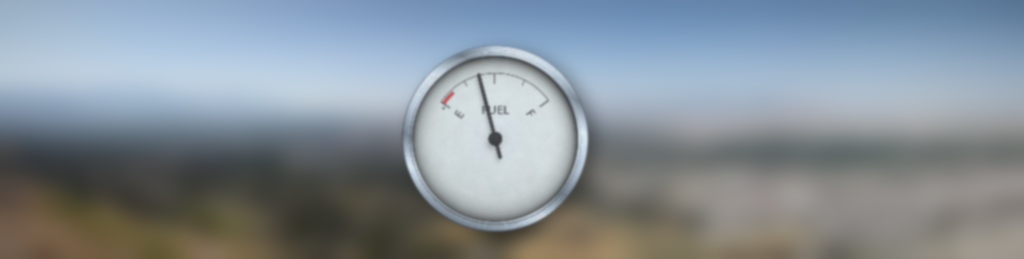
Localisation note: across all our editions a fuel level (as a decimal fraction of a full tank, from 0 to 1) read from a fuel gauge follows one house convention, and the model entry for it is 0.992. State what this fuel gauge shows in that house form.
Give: 0.375
